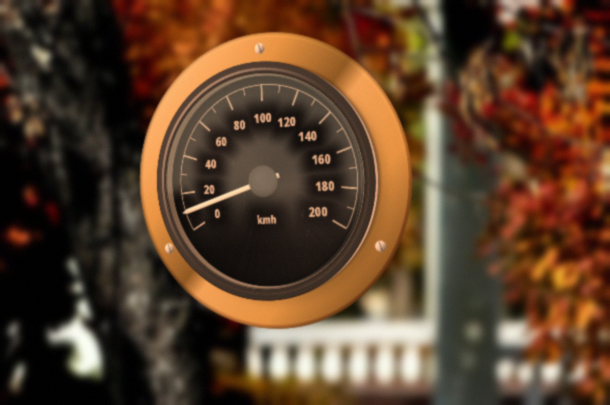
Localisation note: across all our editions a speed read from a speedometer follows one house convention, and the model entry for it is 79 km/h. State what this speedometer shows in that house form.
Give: 10 km/h
